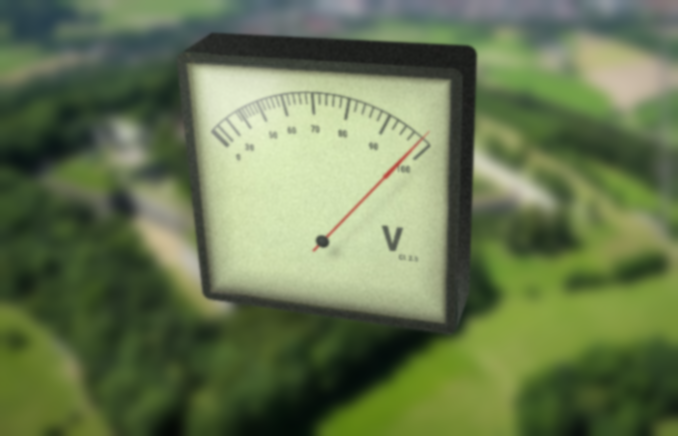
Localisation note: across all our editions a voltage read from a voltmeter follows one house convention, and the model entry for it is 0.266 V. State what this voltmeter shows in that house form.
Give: 98 V
